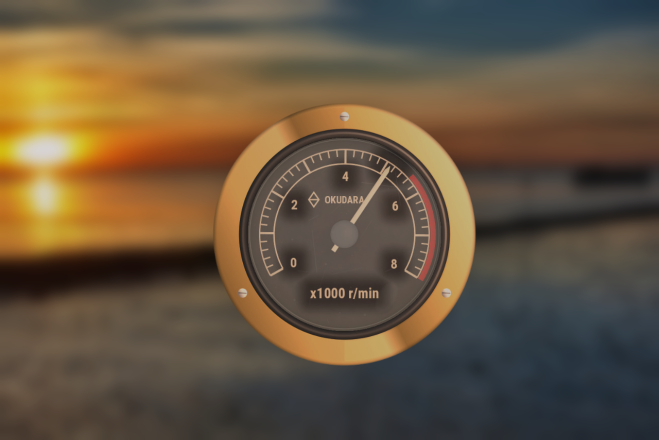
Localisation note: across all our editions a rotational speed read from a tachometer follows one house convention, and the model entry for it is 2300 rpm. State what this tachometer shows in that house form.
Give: 5100 rpm
